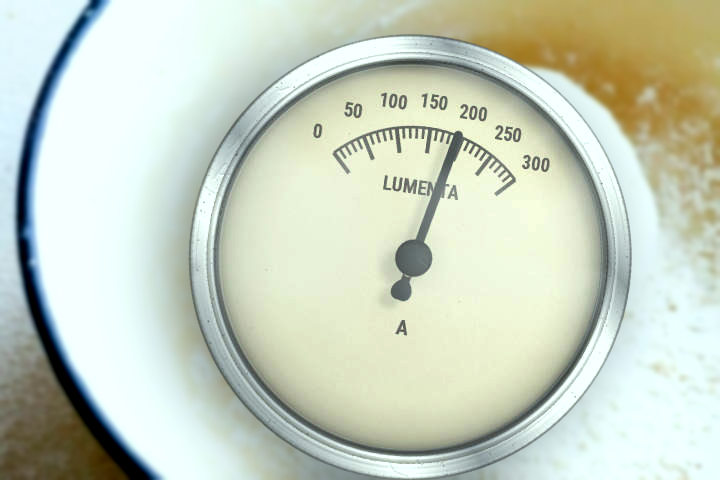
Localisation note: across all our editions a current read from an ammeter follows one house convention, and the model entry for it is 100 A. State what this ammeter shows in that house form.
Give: 190 A
